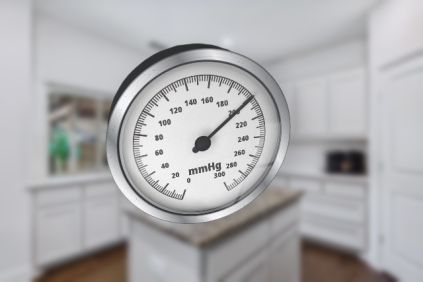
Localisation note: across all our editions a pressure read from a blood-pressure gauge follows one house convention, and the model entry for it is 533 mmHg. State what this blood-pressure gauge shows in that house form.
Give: 200 mmHg
